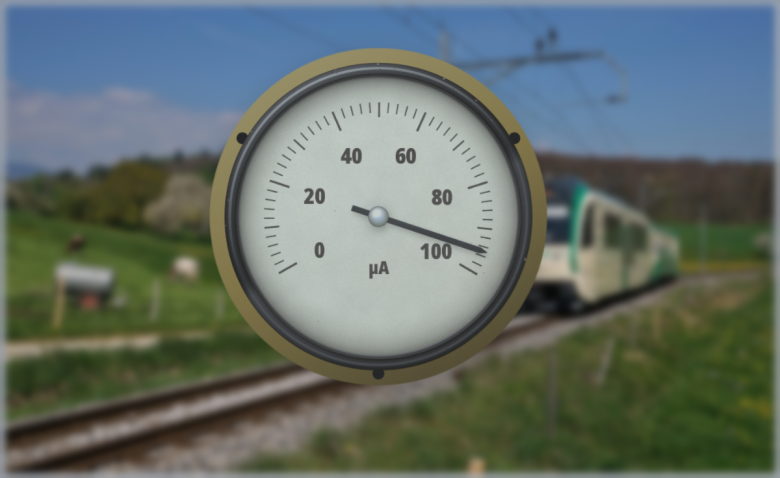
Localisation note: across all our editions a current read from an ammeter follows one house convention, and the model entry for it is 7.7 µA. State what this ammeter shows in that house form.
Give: 95 µA
